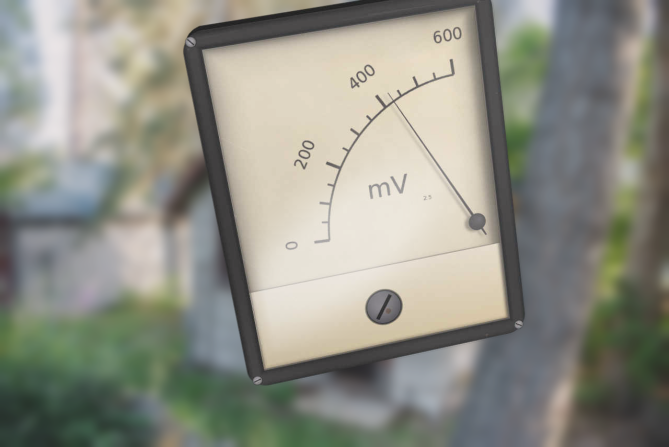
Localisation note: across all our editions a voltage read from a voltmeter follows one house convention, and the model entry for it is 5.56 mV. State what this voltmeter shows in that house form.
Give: 425 mV
